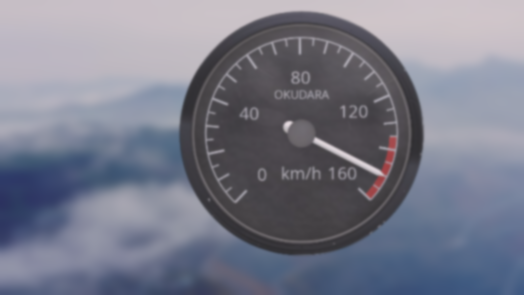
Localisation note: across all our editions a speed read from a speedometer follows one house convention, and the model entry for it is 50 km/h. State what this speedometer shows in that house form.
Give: 150 km/h
